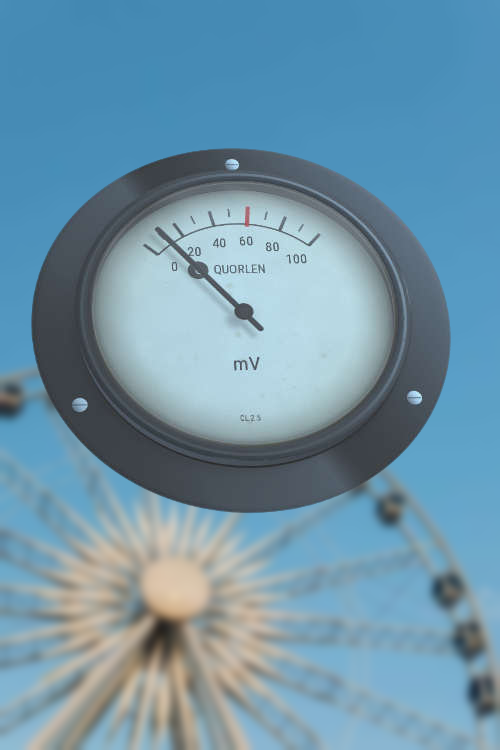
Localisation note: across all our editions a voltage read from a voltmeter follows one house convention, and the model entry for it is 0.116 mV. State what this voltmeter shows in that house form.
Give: 10 mV
